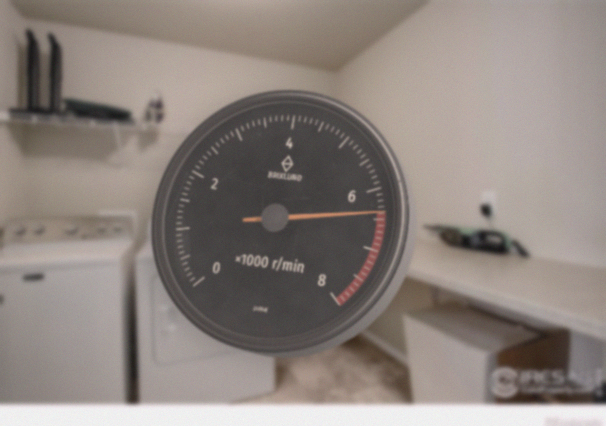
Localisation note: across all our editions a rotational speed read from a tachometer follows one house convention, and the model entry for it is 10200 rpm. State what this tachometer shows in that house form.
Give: 6400 rpm
